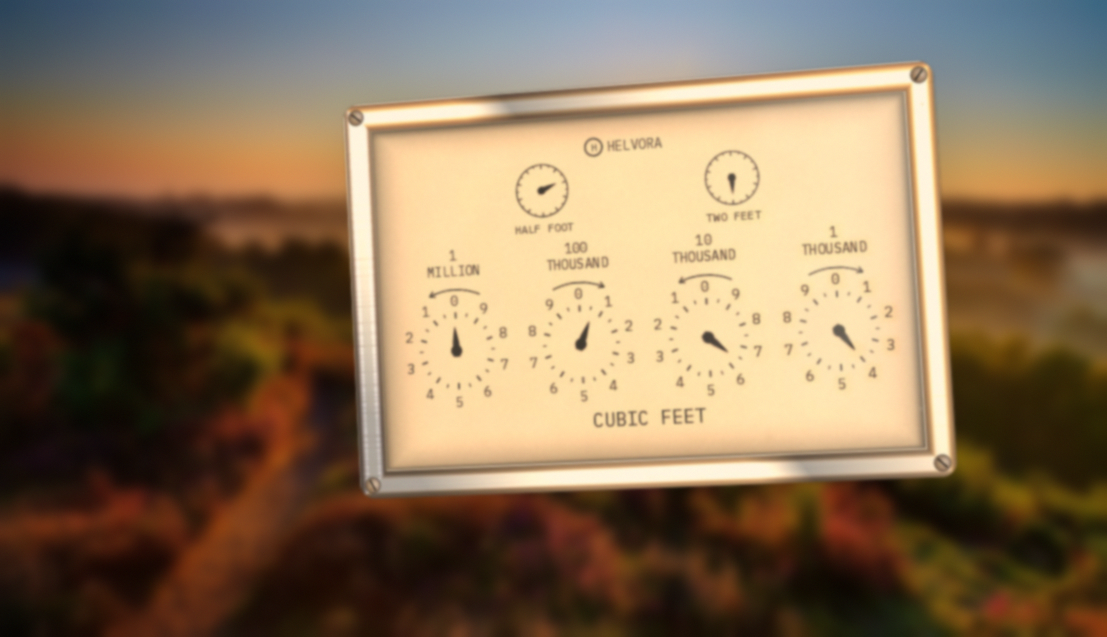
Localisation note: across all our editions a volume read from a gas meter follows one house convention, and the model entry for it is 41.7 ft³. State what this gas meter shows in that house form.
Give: 6400 ft³
